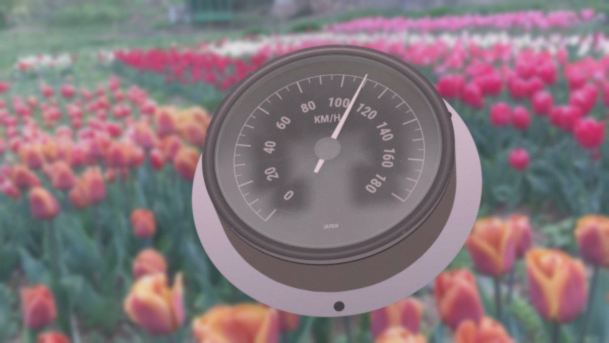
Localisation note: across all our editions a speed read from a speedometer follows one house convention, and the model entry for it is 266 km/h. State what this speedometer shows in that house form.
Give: 110 km/h
